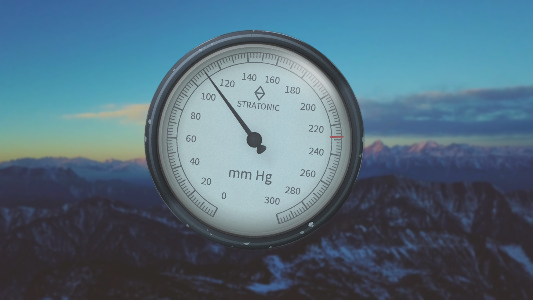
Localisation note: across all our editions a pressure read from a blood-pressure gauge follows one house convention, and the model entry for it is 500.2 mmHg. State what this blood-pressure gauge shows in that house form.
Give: 110 mmHg
